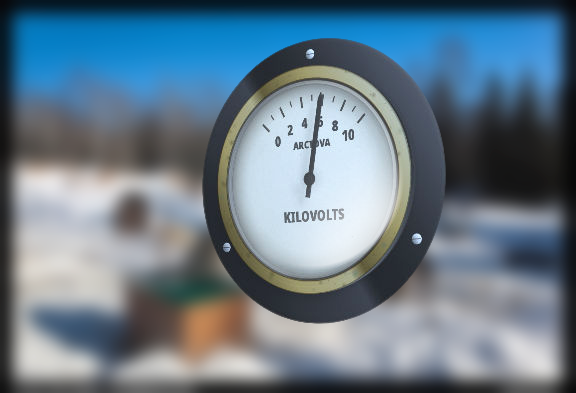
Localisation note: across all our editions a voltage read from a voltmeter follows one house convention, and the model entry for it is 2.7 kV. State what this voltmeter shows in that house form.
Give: 6 kV
